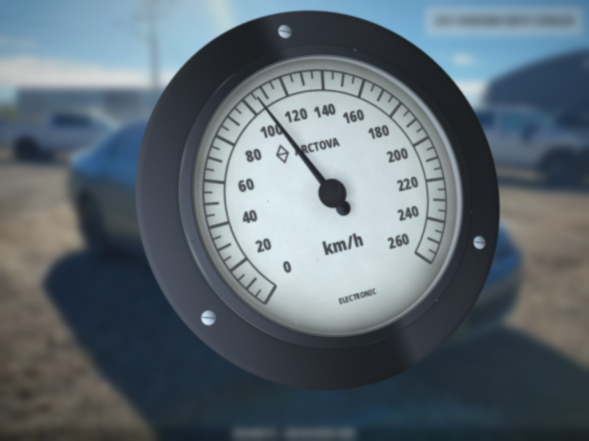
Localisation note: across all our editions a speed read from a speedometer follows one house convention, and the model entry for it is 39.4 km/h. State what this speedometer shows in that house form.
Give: 105 km/h
